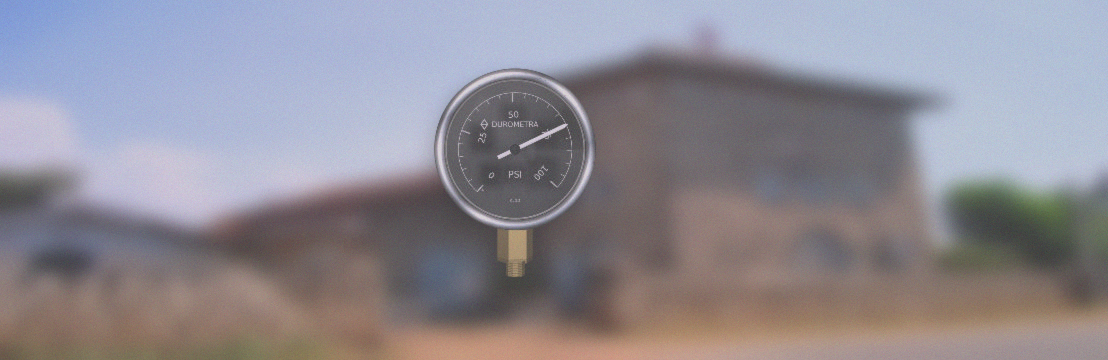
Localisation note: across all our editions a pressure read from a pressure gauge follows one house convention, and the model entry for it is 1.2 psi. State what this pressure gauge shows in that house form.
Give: 75 psi
